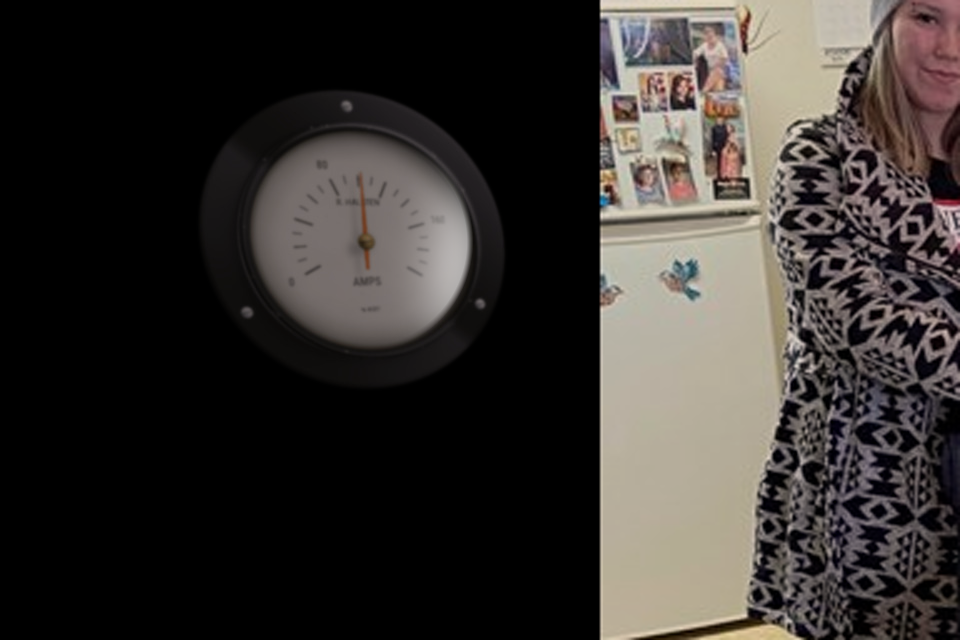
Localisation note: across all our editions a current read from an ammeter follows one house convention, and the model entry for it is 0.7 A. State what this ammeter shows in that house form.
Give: 100 A
